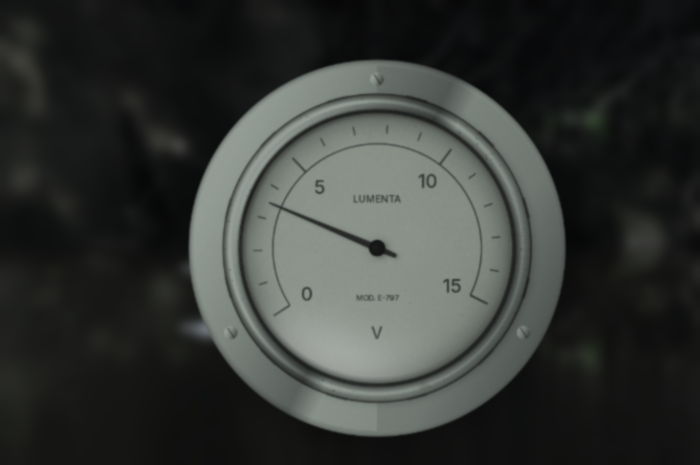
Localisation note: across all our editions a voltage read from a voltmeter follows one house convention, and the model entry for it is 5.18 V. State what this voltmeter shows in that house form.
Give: 3.5 V
